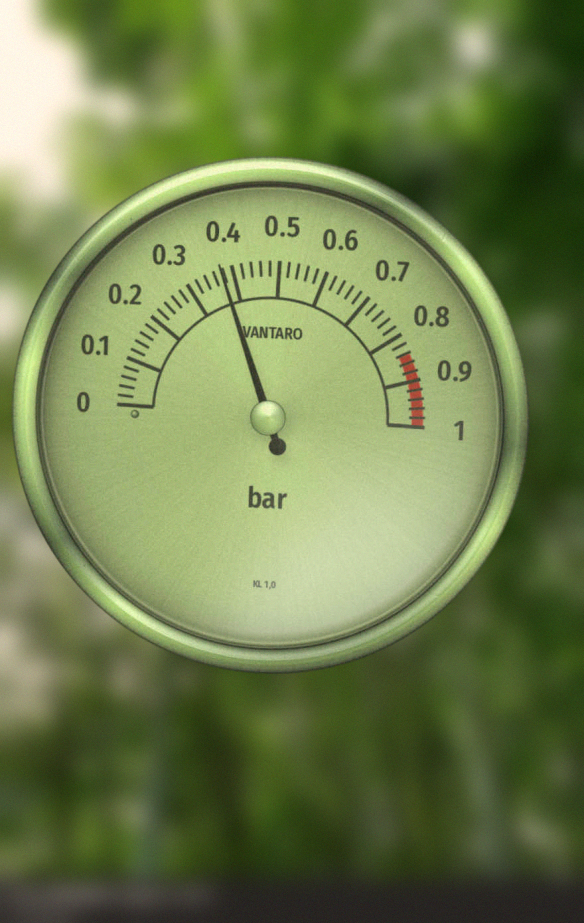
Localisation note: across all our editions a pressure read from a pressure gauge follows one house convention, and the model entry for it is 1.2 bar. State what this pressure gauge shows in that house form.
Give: 0.38 bar
